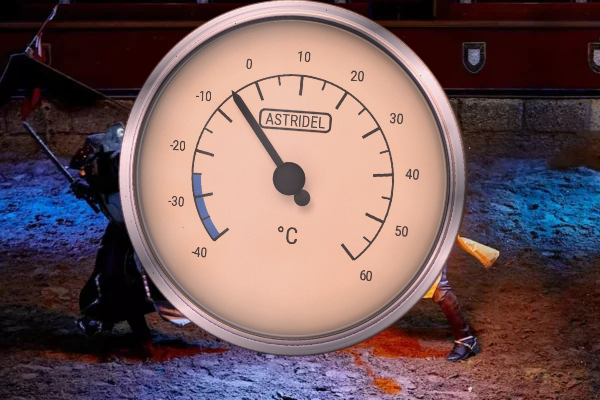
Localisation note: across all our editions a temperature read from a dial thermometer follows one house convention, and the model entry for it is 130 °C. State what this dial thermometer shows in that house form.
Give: -5 °C
